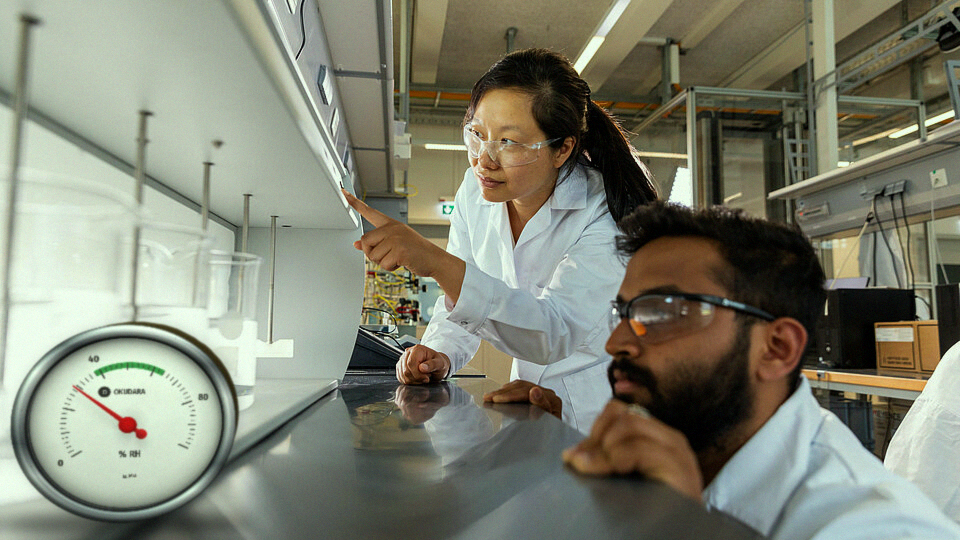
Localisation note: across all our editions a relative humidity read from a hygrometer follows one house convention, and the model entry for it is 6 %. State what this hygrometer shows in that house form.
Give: 30 %
